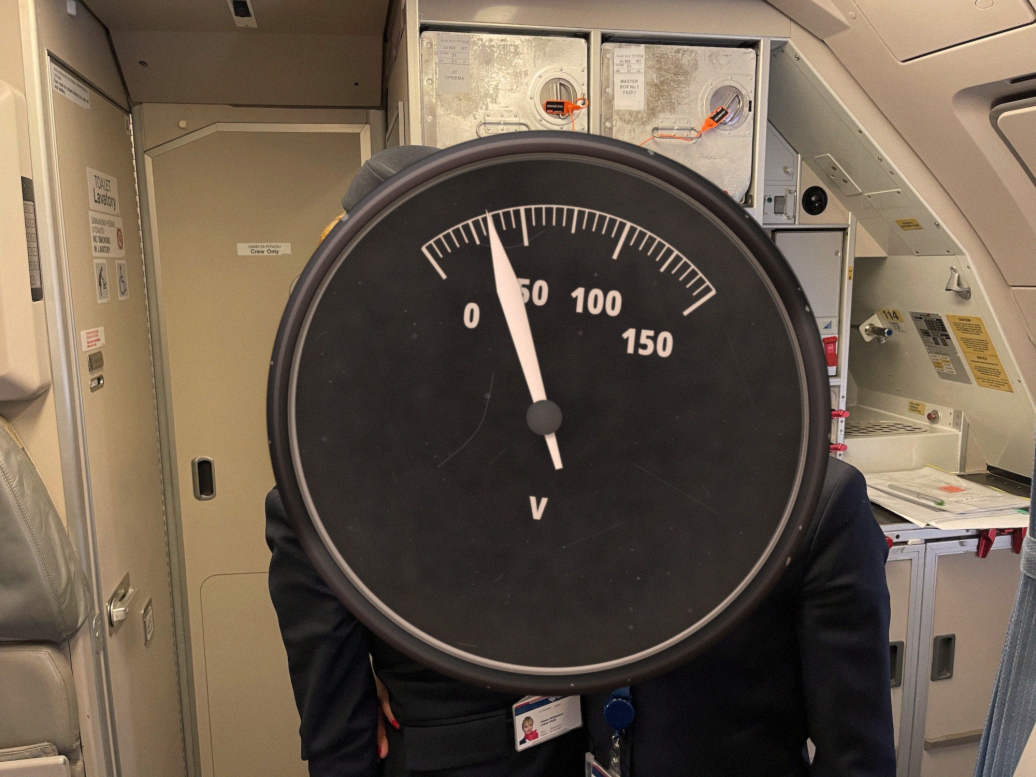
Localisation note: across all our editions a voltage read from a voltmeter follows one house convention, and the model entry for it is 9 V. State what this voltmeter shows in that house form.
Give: 35 V
